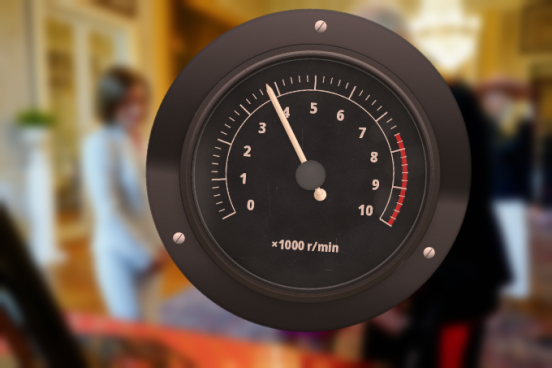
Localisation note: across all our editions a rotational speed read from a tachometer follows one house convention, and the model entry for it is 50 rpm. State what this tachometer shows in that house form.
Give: 3800 rpm
